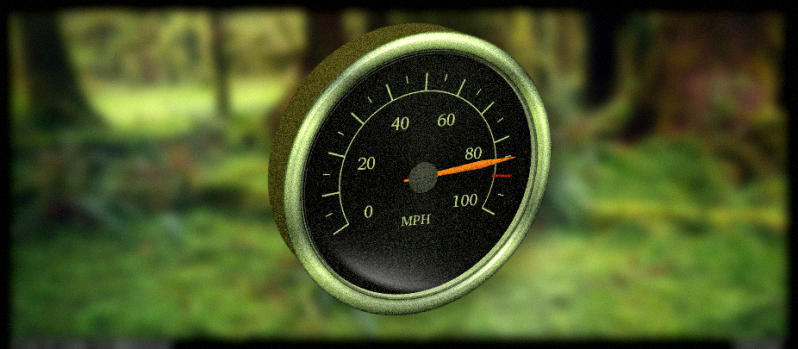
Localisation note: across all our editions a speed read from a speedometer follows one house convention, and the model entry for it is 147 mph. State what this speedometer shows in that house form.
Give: 85 mph
